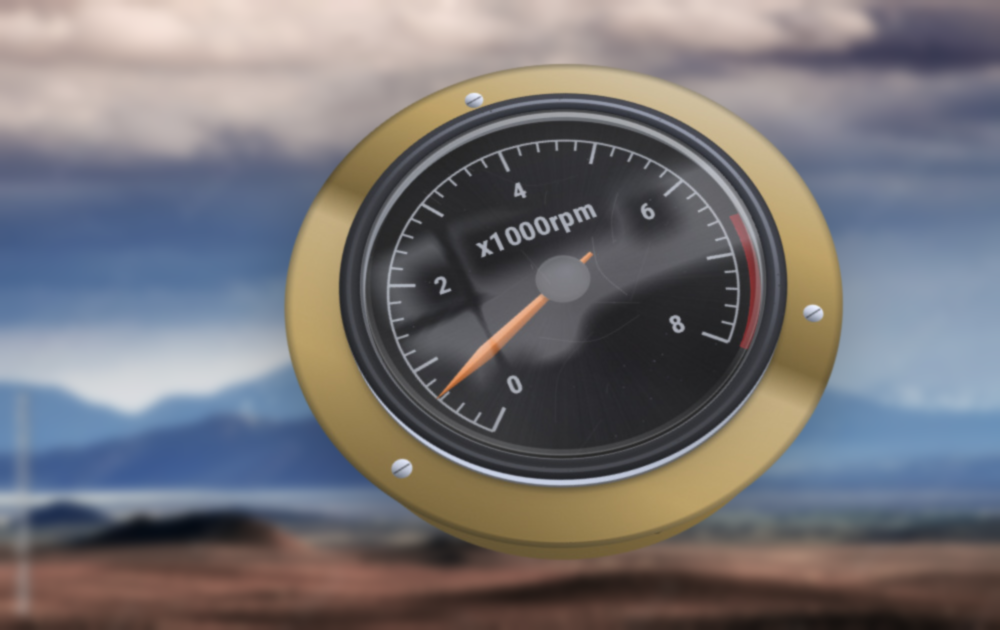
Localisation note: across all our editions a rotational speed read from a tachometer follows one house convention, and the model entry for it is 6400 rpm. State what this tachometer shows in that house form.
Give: 600 rpm
